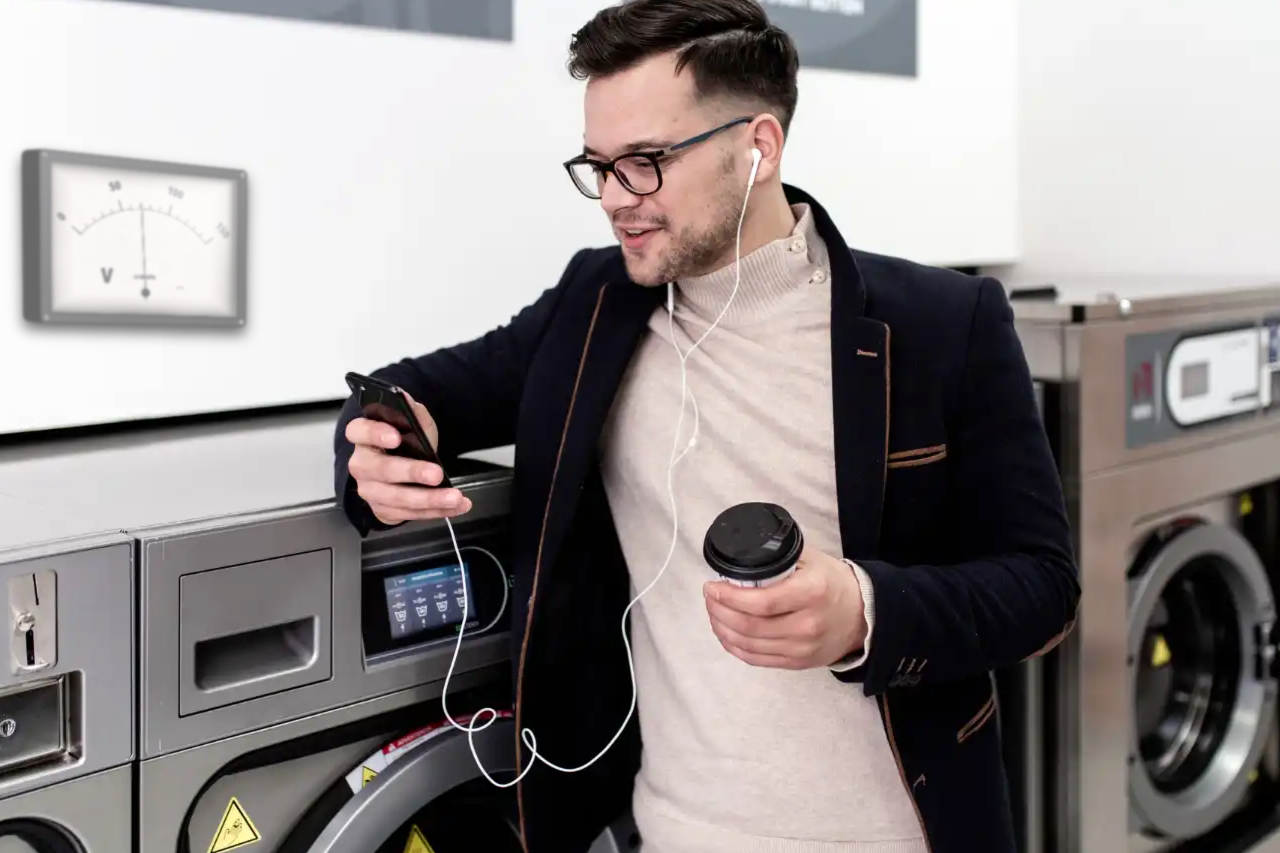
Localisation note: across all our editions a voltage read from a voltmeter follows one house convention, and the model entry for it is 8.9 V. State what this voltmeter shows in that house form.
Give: 70 V
